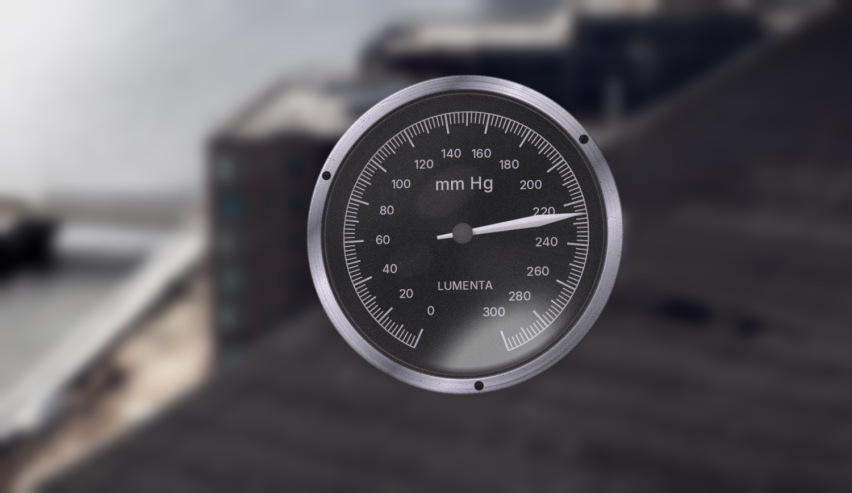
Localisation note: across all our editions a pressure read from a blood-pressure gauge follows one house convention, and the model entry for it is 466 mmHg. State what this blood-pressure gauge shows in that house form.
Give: 226 mmHg
